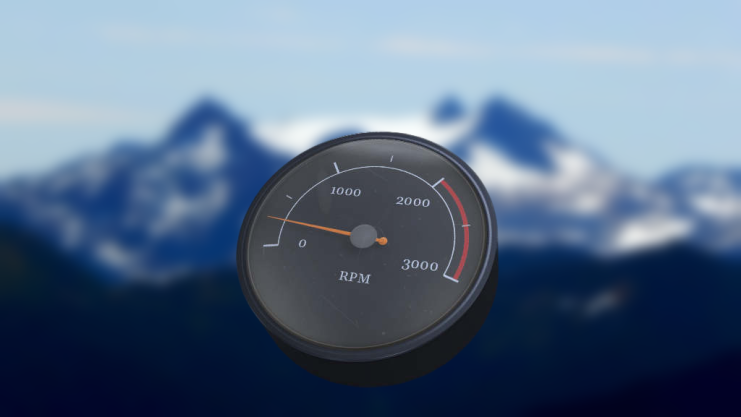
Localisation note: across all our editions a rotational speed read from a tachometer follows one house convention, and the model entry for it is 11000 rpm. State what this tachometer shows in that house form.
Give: 250 rpm
